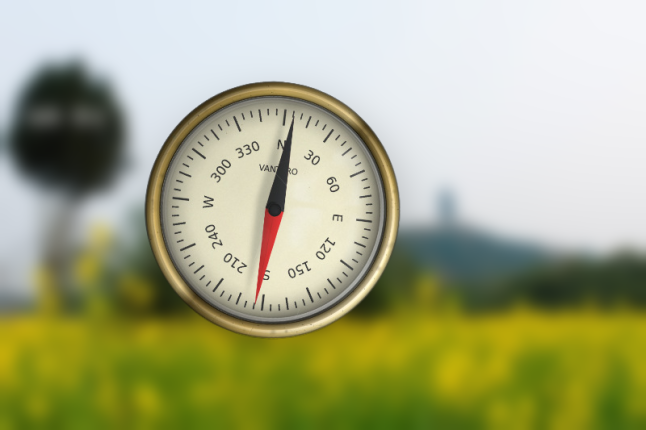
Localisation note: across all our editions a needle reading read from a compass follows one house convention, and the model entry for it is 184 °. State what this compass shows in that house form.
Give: 185 °
